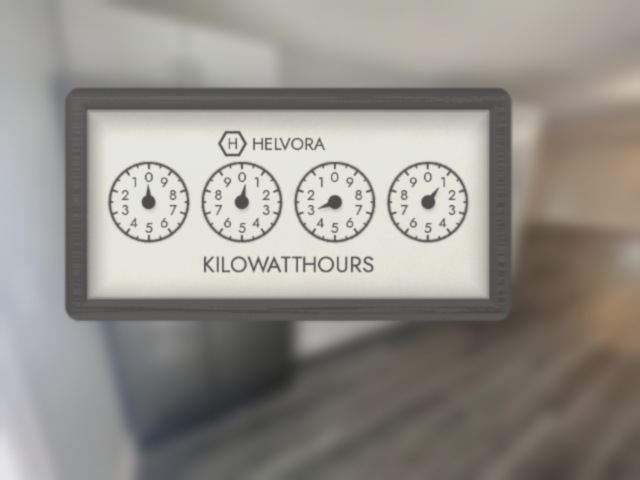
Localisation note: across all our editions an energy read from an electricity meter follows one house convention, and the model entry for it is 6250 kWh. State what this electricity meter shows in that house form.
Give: 31 kWh
